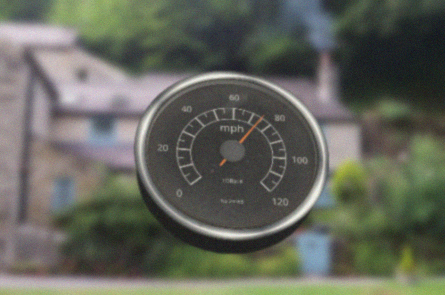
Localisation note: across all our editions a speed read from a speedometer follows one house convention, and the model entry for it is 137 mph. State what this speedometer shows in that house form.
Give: 75 mph
